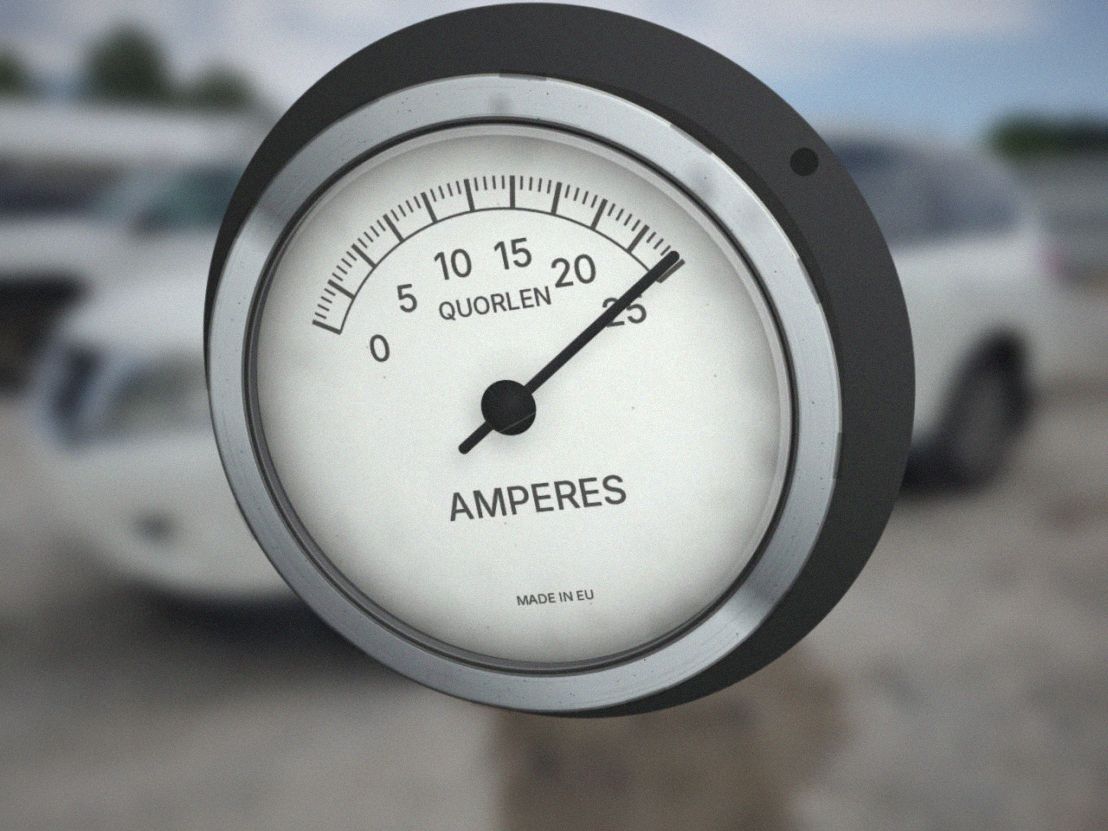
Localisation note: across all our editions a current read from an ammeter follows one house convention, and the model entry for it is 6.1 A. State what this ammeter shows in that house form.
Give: 24.5 A
